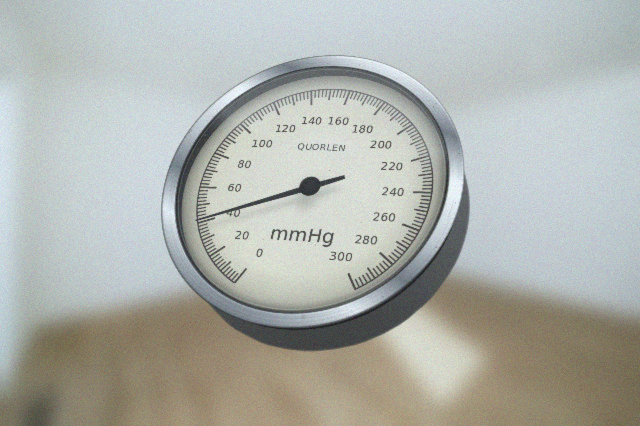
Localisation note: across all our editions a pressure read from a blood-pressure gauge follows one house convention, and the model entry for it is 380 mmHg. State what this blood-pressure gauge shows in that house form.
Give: 40 mmHg
